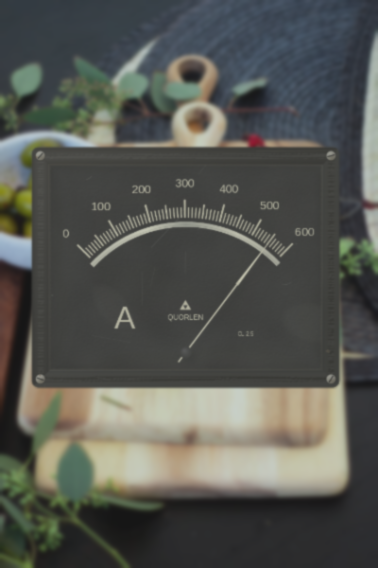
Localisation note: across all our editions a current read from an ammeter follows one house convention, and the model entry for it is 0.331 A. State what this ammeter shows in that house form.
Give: 550 A
